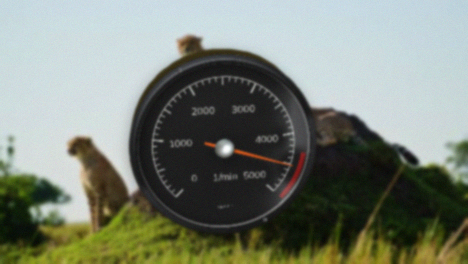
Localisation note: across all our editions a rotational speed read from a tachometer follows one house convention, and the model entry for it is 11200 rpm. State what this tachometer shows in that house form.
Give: 4500 rpm
